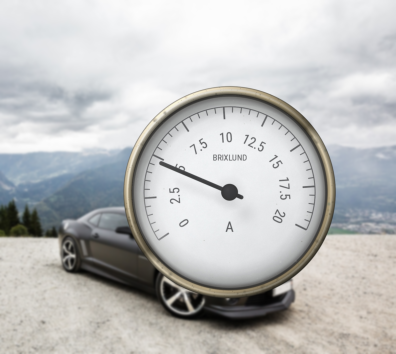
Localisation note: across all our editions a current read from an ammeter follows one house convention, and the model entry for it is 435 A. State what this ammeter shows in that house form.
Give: 4.75 A
